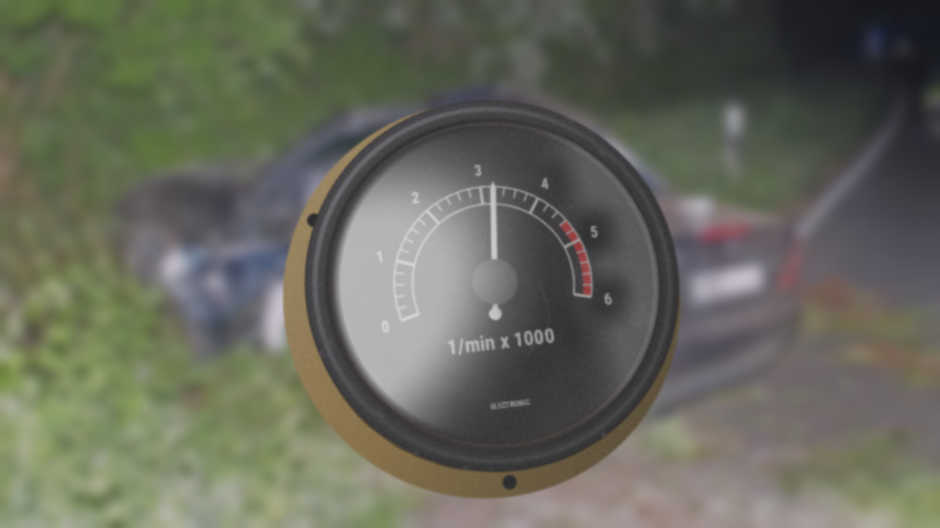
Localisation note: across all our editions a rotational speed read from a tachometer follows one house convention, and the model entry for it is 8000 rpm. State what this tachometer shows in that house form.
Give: 3200 rpm
